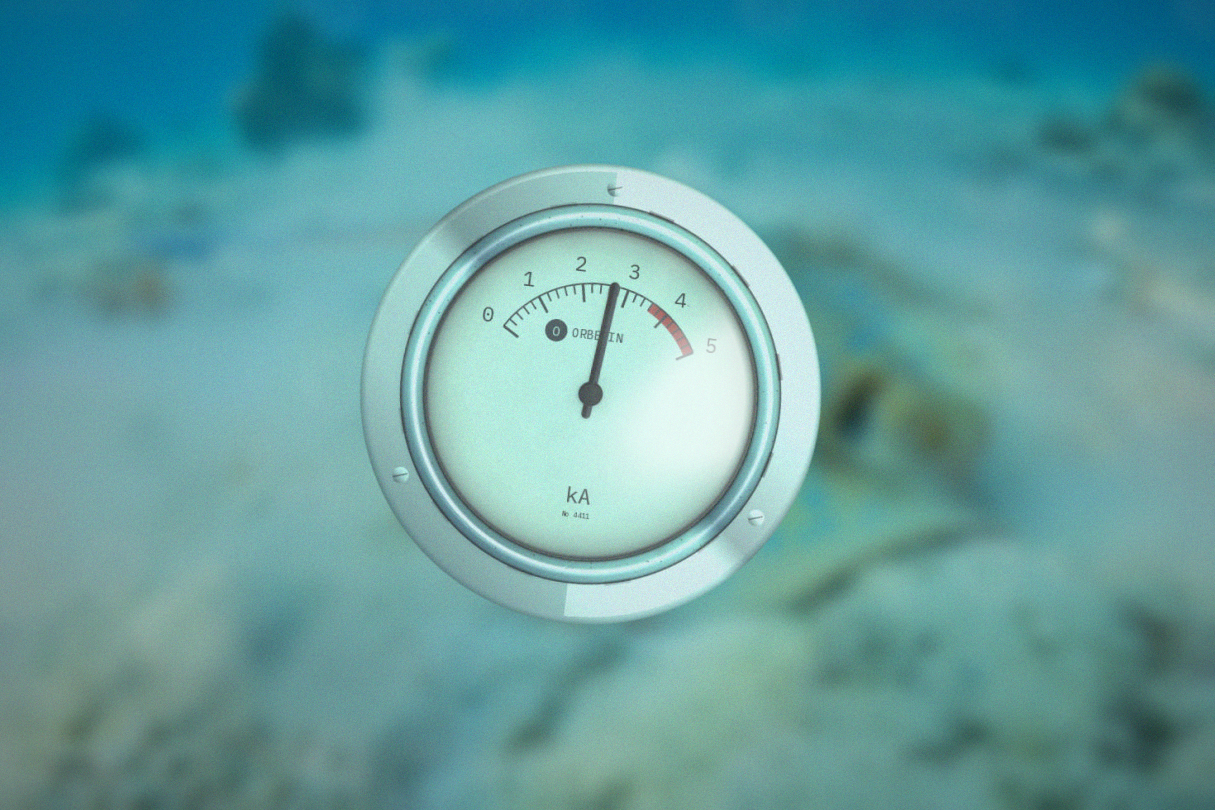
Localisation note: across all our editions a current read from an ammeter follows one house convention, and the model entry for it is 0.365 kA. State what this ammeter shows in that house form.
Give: 2.7 kA
